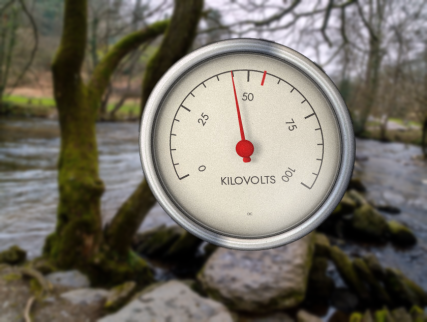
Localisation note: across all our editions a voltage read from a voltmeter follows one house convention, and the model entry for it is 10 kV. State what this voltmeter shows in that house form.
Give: 45 kV
